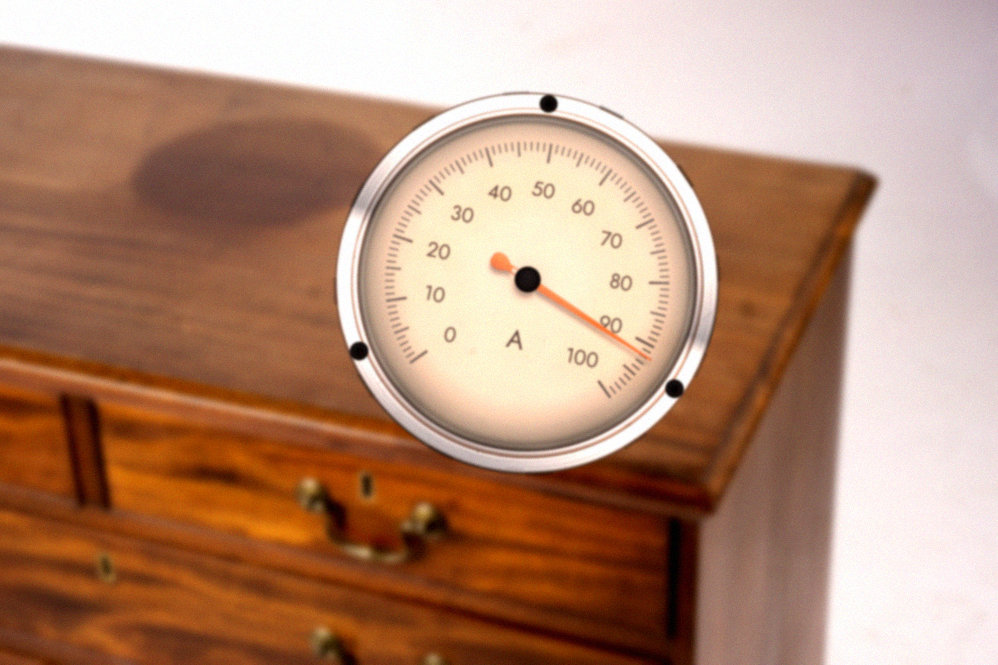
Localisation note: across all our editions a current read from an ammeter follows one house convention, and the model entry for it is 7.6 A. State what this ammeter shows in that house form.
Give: 92 A
